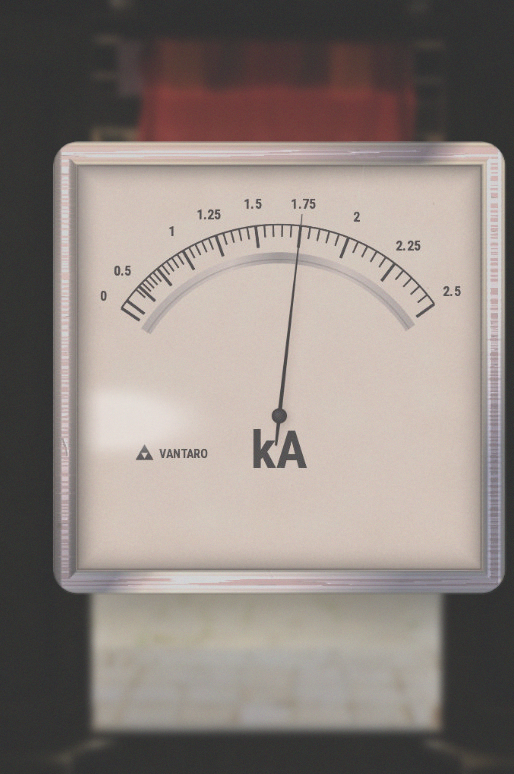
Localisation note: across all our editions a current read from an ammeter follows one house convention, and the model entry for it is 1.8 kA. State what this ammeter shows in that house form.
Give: 1.75 kA
